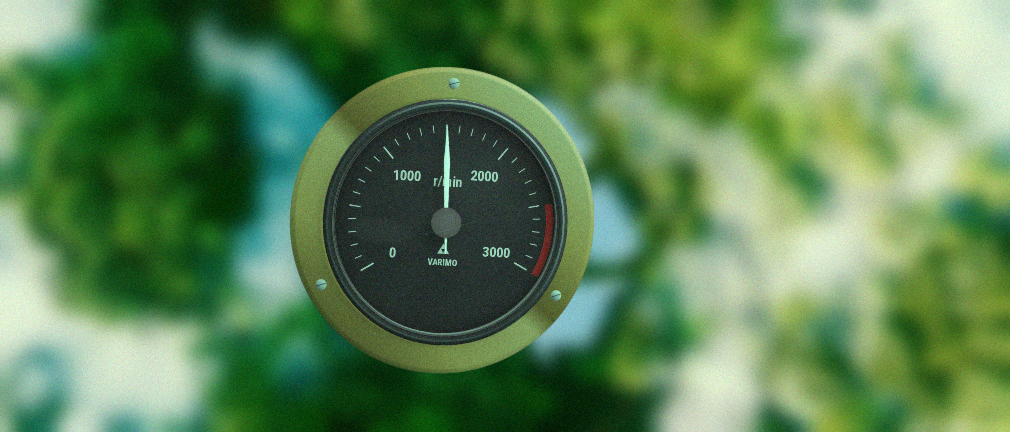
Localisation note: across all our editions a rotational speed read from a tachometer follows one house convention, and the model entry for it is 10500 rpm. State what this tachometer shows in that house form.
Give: 1500 rpm
